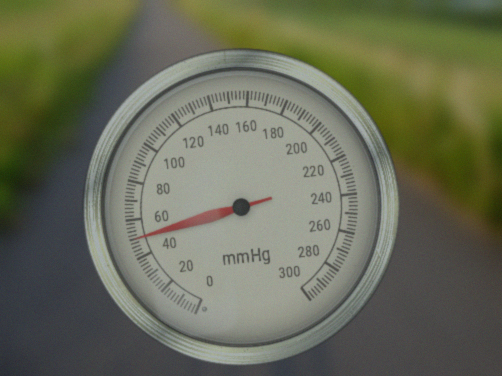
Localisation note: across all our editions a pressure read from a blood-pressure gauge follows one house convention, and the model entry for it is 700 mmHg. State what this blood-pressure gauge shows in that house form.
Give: 50 mmHg
